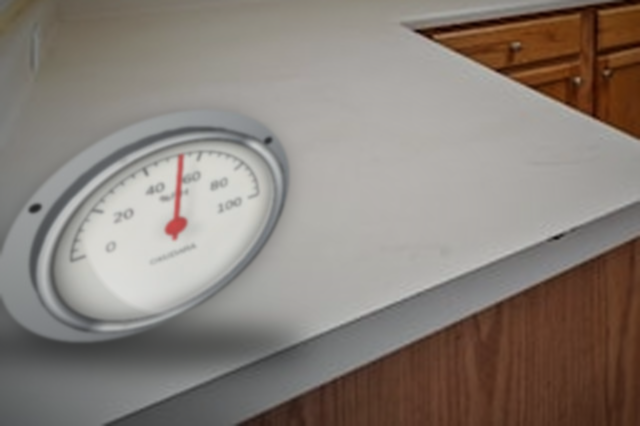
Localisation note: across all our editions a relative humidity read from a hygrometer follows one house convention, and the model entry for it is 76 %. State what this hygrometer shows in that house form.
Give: 52 %
